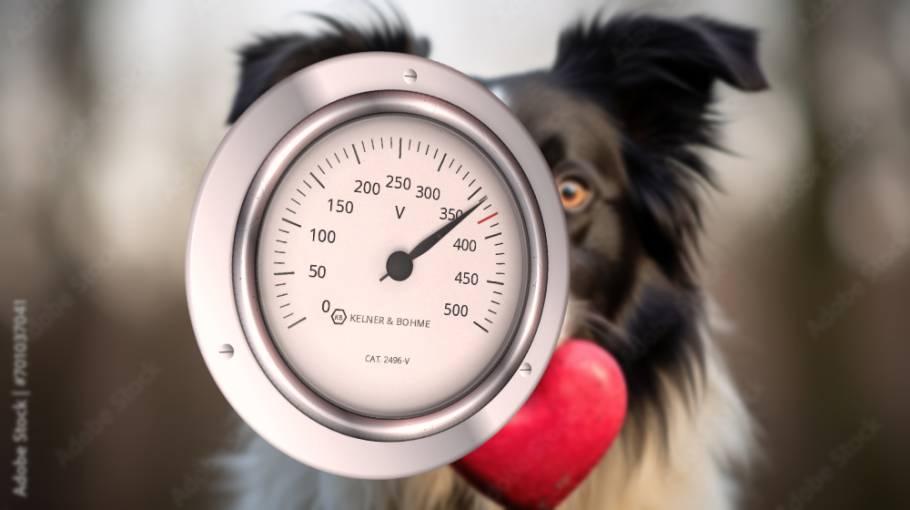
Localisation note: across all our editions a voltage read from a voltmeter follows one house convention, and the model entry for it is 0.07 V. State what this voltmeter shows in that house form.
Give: 360 V
